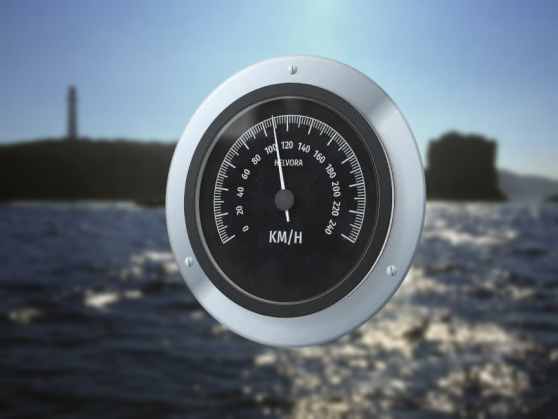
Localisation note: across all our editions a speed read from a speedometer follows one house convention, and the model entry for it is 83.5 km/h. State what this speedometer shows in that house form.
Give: 110 km/h
